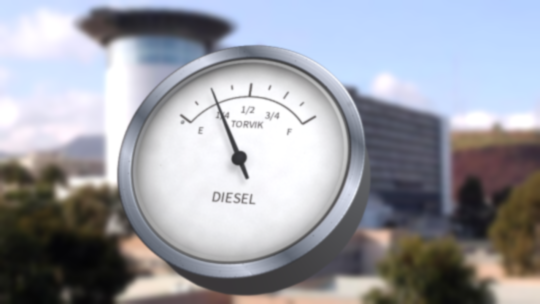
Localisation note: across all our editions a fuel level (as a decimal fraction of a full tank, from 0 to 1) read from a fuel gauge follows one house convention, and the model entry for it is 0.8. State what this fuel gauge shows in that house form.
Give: 0.25
